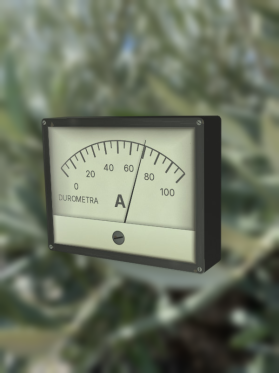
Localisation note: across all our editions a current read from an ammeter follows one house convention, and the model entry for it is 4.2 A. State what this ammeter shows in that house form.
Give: 70 A
